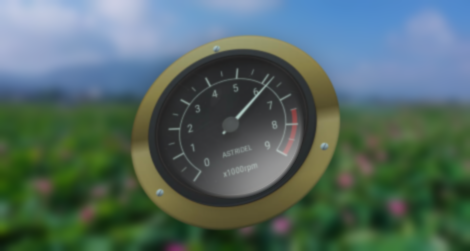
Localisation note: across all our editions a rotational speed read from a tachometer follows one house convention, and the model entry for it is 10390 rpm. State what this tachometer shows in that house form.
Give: 6250 rpm
